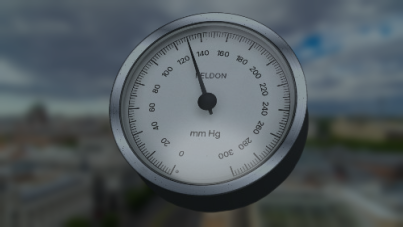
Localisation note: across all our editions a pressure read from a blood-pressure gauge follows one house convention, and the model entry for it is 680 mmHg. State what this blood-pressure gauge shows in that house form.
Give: 130 mmHg
